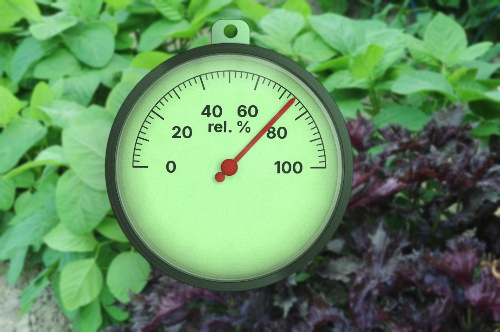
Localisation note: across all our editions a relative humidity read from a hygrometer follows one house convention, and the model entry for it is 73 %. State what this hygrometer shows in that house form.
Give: 74 %
